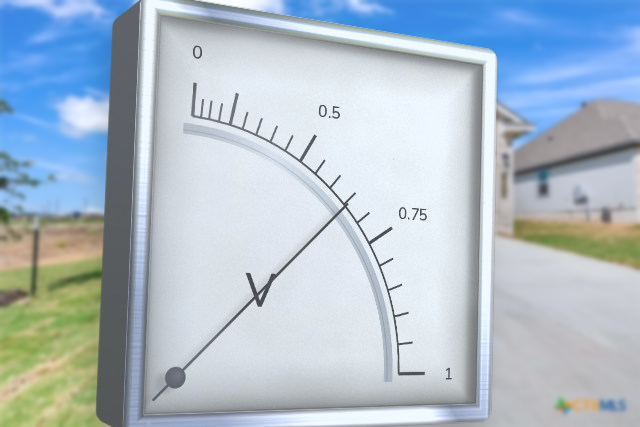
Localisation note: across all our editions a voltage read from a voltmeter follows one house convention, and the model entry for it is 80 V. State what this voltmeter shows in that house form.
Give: 0.65 V
